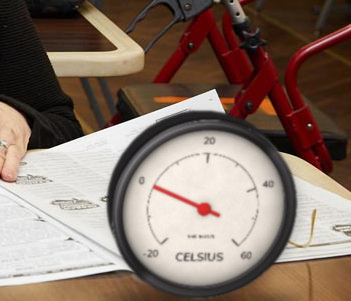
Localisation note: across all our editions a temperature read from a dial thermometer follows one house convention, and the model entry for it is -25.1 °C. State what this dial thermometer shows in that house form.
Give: 0 °C
